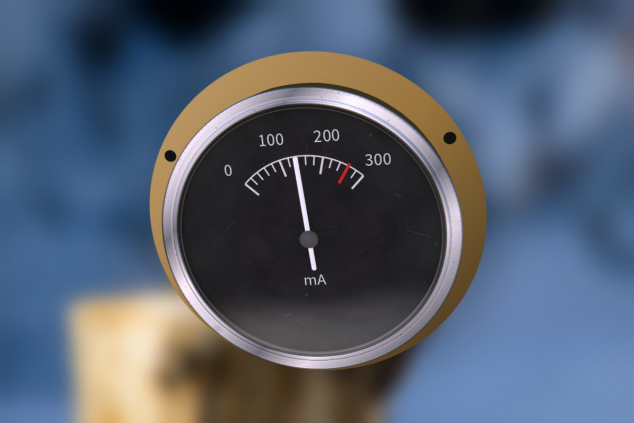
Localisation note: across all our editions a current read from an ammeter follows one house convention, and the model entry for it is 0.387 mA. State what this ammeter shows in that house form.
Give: 140 mA
